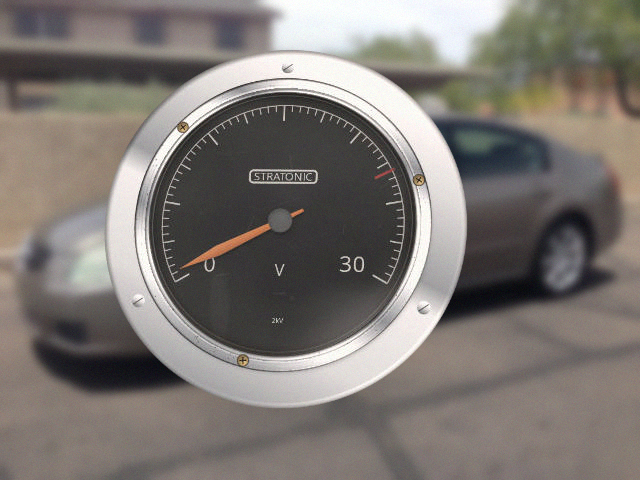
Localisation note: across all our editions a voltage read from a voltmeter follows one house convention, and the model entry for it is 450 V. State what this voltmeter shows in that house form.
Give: 0.5 V
